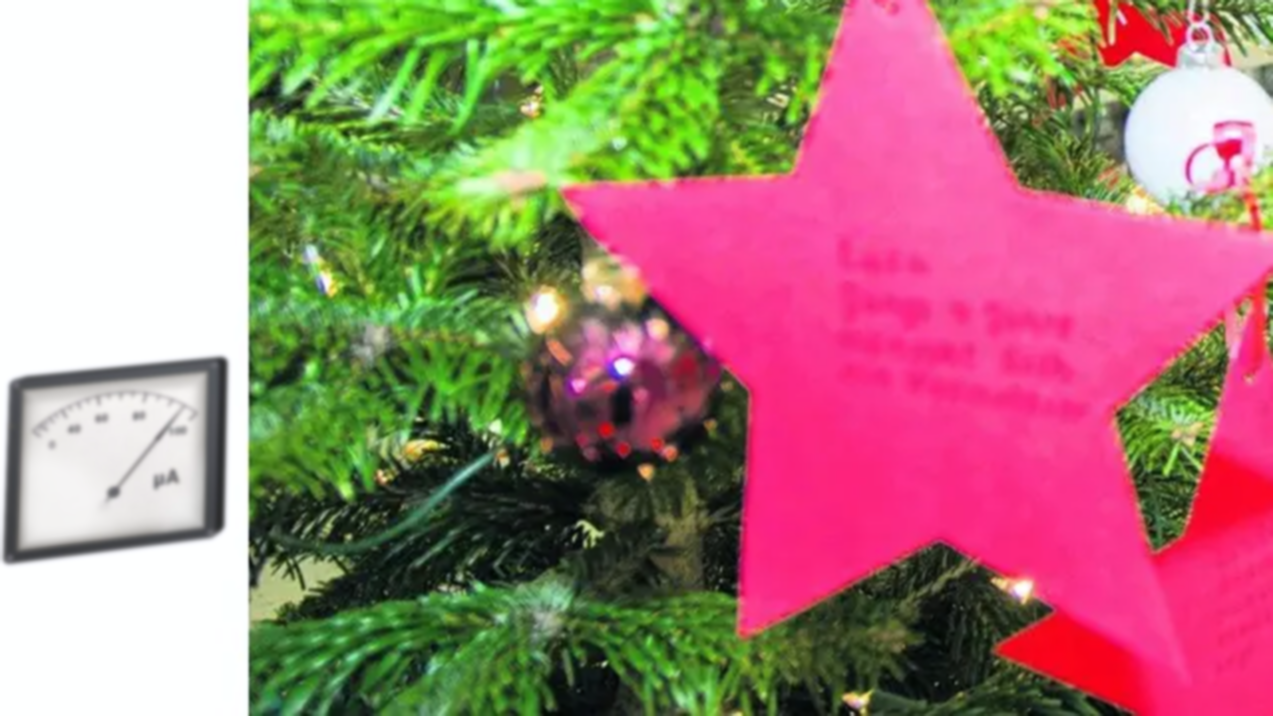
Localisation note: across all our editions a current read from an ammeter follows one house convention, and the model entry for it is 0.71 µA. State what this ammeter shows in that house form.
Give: 95 µA
